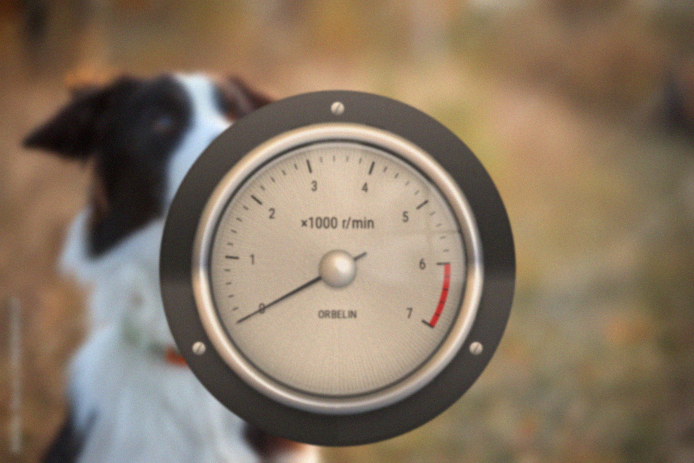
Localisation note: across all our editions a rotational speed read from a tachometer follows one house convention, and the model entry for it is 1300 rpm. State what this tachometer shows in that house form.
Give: 0 rpm
